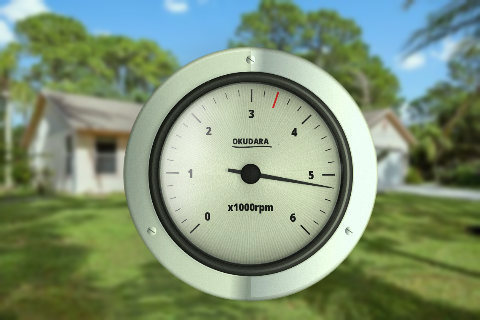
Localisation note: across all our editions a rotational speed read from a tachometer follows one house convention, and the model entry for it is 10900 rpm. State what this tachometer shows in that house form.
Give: 5200 rpm
